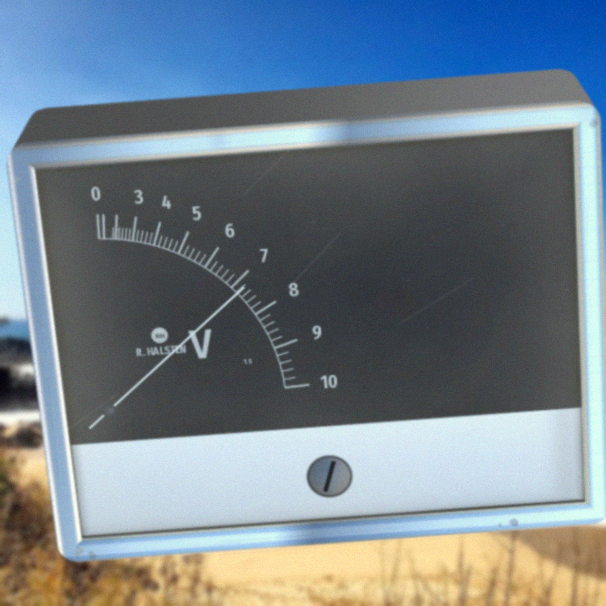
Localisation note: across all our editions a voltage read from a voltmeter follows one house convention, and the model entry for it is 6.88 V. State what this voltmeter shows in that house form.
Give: 7.2 V
